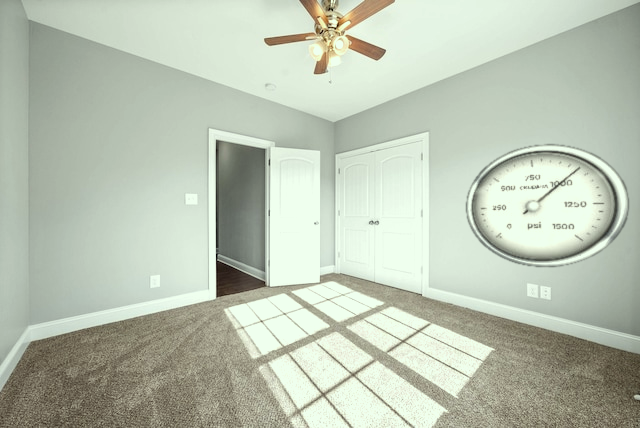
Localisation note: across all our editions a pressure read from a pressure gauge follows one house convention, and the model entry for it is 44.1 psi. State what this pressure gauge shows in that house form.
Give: 1000 psi
